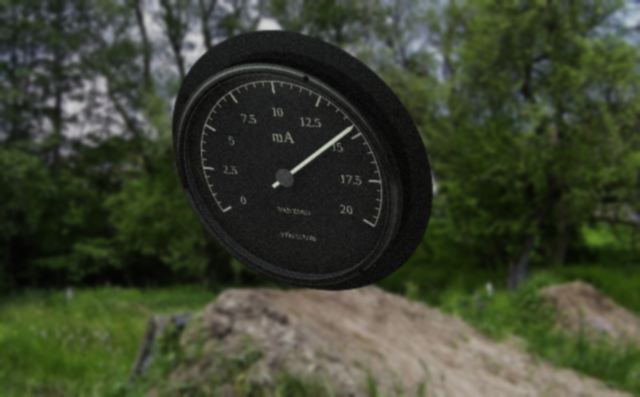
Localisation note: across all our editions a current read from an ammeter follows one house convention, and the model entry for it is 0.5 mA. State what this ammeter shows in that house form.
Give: 14.5 mA
